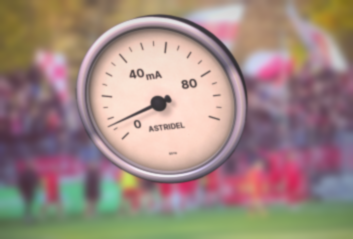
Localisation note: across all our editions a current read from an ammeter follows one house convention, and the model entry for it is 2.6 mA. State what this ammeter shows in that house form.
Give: 7.5 mA
